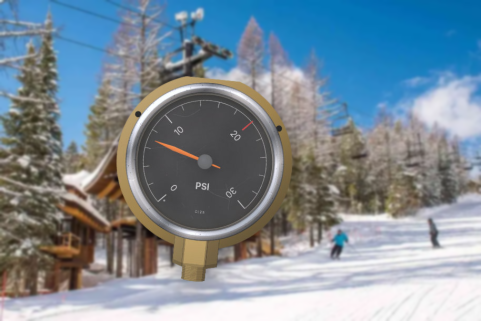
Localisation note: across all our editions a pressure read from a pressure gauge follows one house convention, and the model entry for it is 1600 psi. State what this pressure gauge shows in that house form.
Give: 7 psi
